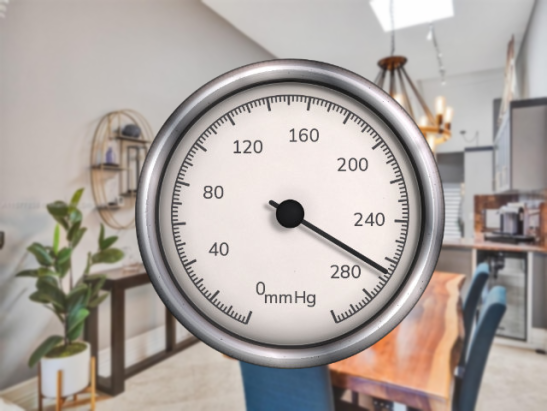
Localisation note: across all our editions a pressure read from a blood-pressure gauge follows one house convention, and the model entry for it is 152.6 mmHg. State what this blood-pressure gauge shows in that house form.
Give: 266 mmHg
